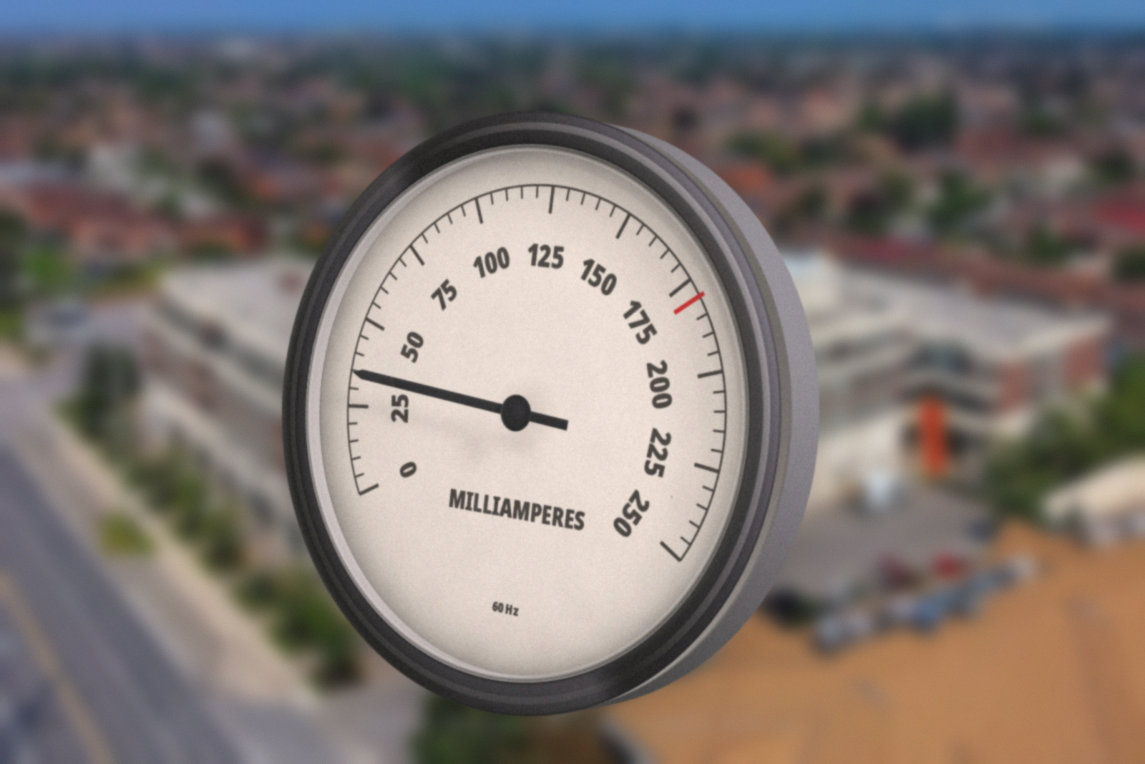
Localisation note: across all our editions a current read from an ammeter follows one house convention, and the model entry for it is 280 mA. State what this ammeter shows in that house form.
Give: 35 mA
